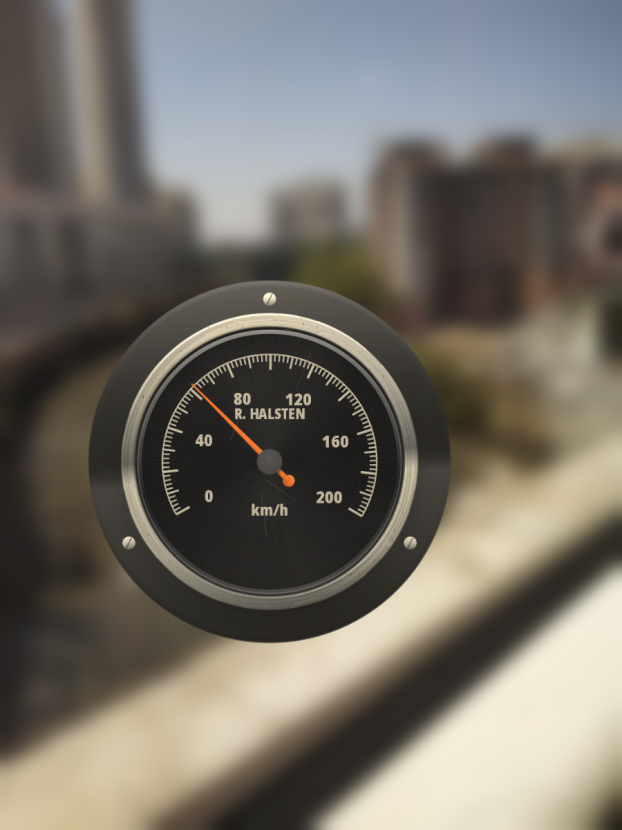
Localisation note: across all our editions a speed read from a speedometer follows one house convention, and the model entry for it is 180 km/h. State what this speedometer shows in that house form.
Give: 62 km/h
